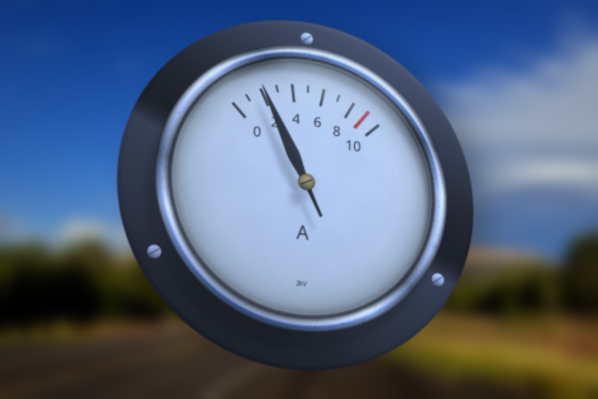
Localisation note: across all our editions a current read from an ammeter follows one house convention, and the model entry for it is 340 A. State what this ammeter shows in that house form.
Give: 2 A
